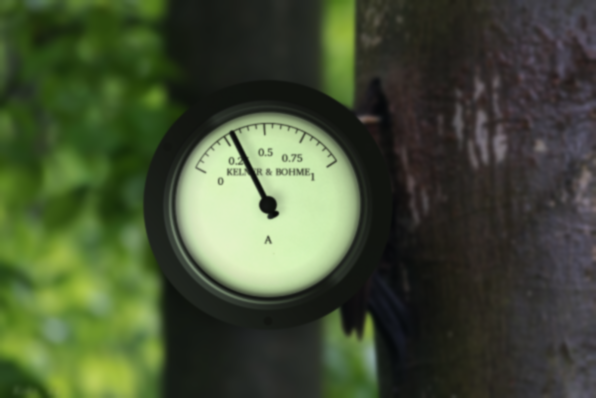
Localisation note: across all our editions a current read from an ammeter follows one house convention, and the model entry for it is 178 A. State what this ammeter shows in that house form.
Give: 0.3 A
